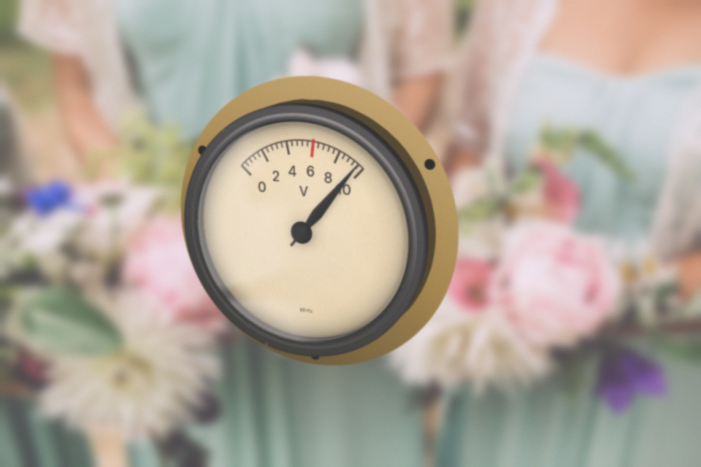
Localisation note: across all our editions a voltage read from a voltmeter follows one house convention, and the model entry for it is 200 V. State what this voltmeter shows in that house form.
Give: 9.6 V
